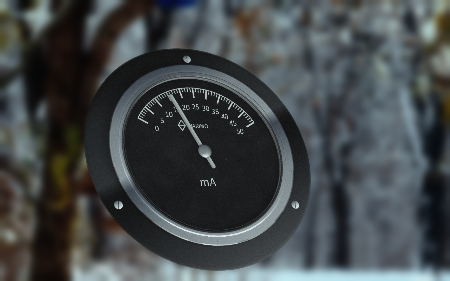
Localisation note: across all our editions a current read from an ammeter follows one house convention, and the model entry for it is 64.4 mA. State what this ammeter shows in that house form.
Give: 15 mA
